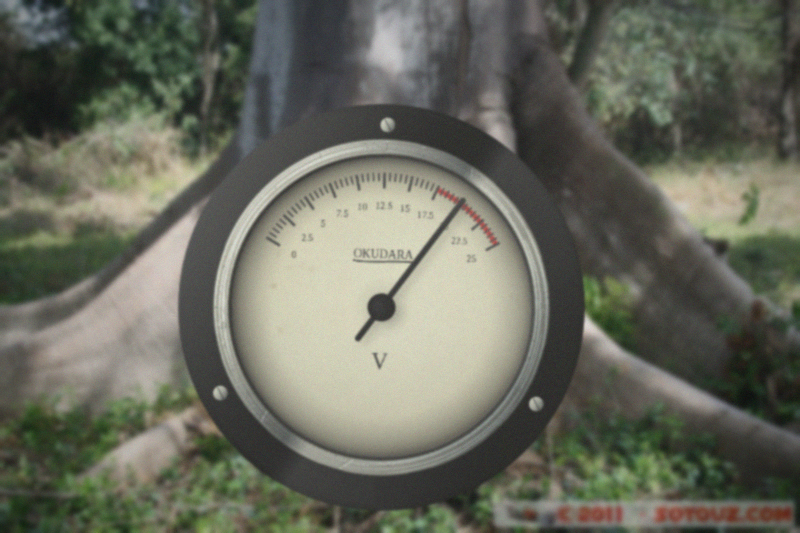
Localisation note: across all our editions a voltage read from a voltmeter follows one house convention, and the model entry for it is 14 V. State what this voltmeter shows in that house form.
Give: 20 V
